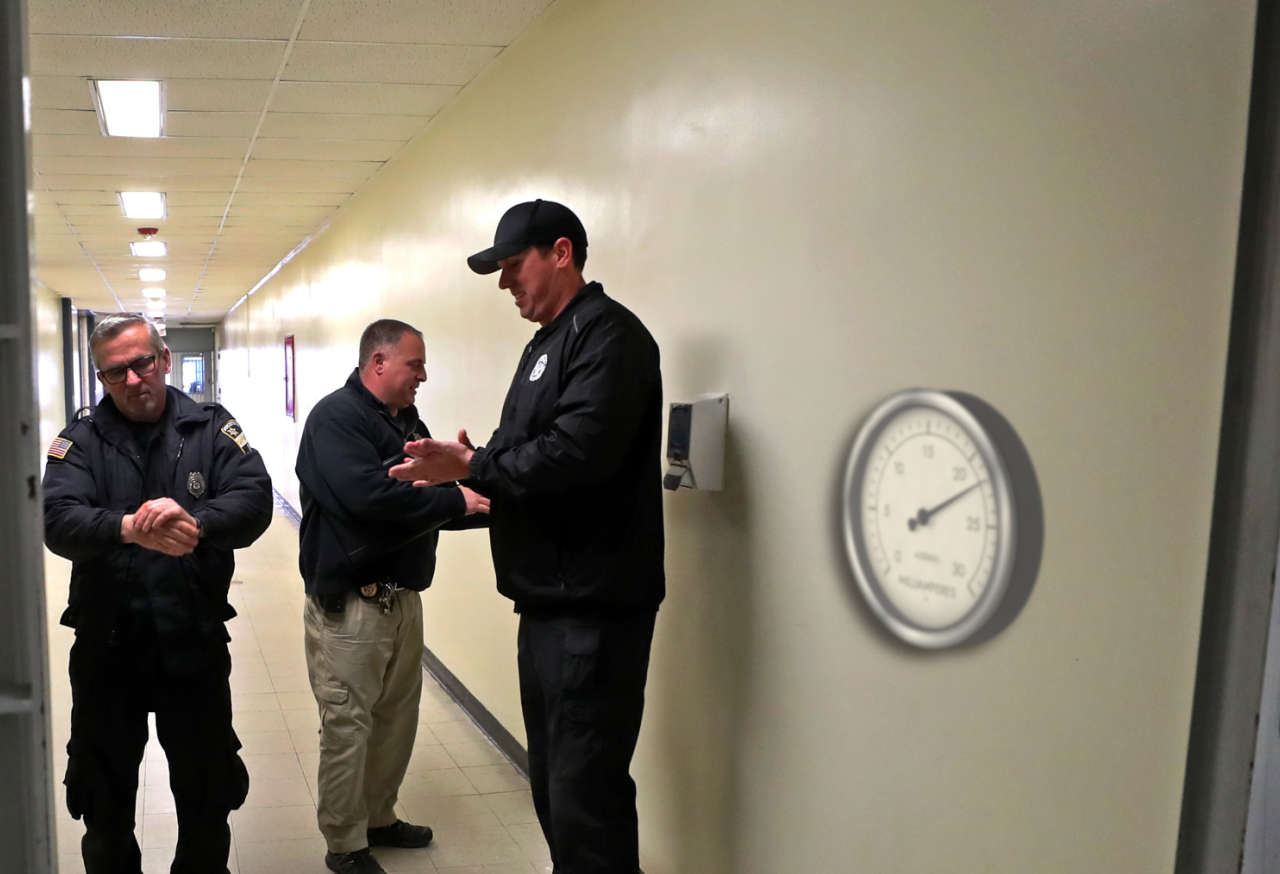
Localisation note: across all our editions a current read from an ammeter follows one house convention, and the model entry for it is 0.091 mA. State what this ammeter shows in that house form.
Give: 22 mA
